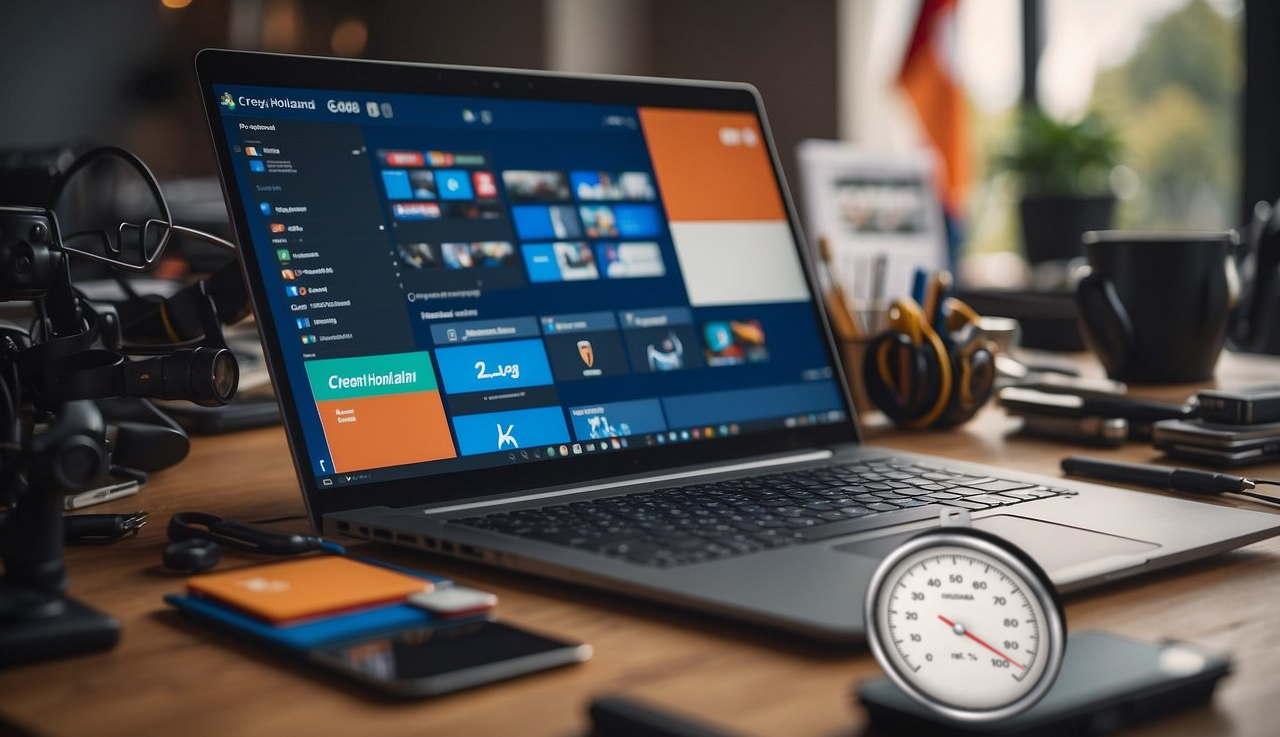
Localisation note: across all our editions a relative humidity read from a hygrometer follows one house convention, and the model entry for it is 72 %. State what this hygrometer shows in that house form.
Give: 95 %
